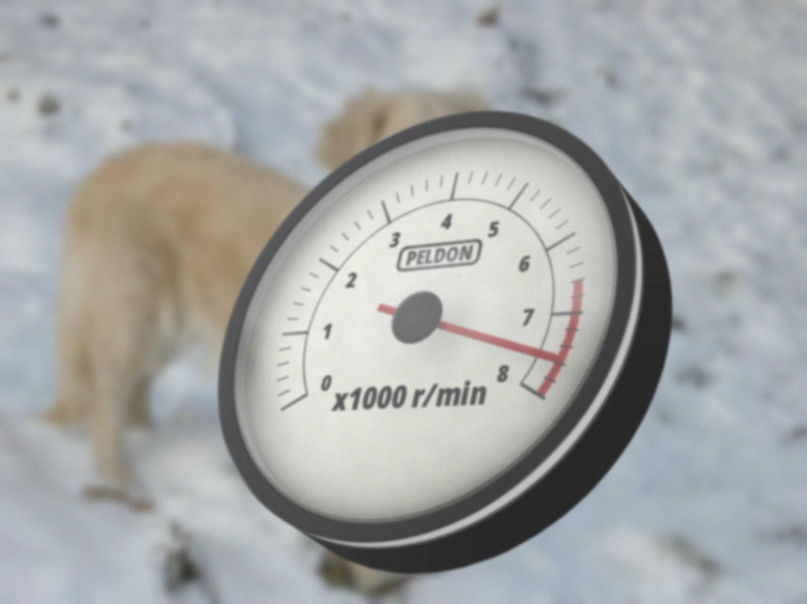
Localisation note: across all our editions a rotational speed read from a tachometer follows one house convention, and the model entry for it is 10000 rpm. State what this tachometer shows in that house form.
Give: 7600 rpm
